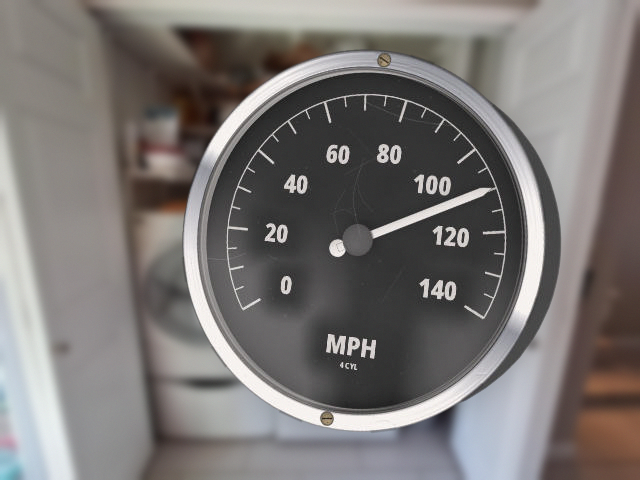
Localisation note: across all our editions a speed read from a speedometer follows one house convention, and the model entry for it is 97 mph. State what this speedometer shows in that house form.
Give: 110 mph
